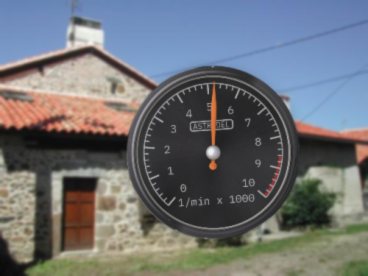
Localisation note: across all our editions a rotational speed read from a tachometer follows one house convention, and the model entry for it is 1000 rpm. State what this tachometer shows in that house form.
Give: 5200 rpm
